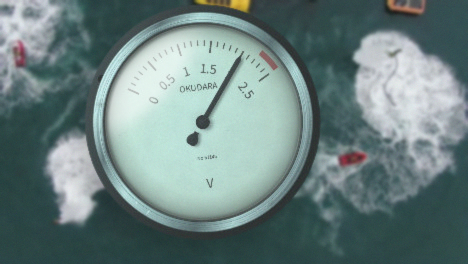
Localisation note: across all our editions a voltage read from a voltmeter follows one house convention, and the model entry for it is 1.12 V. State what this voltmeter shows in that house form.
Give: 2 V
